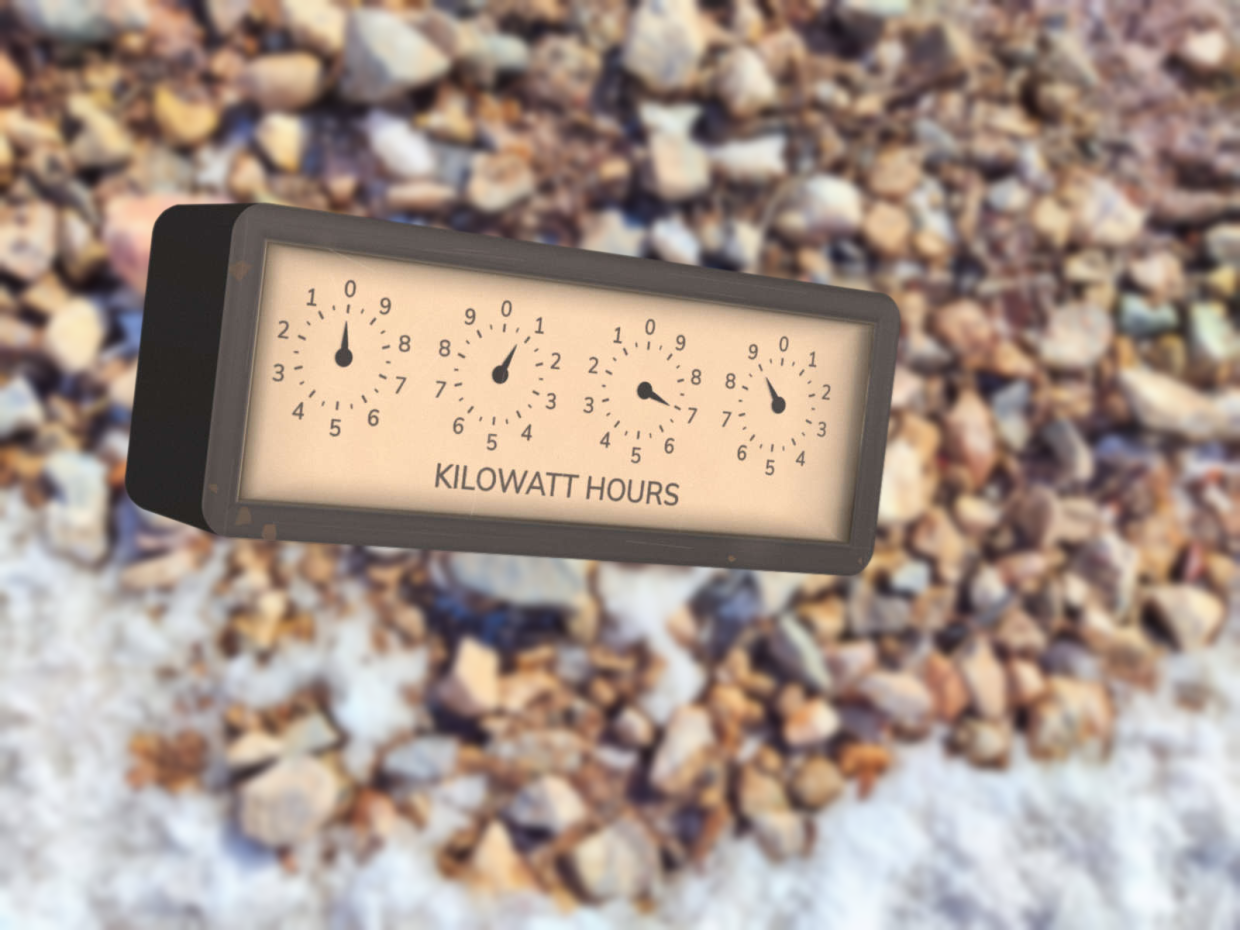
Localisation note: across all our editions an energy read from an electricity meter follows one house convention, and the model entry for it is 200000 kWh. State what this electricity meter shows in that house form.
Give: 69 kWh
